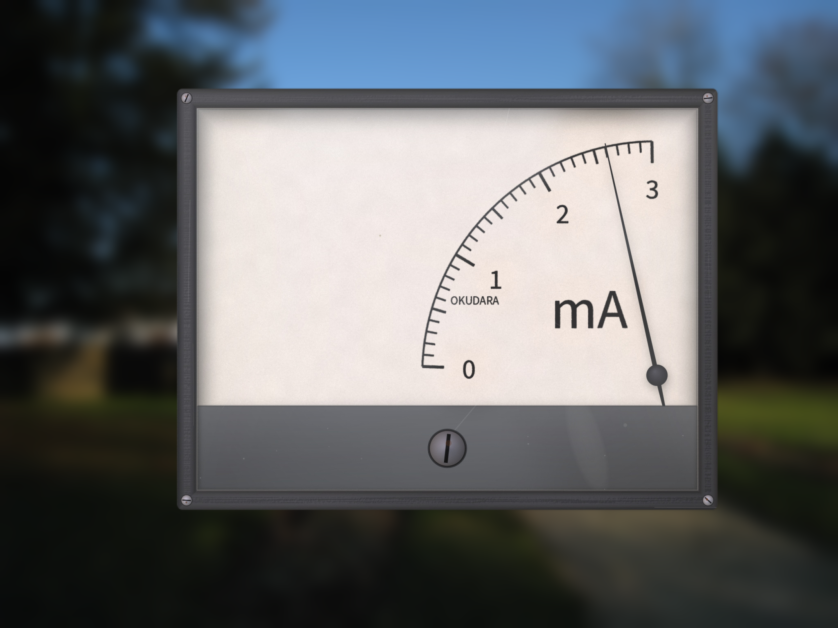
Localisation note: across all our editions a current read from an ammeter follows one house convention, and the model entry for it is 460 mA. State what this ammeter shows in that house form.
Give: 2.6 mA
